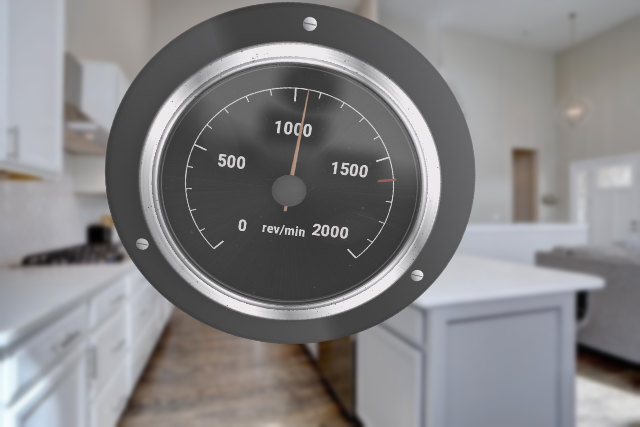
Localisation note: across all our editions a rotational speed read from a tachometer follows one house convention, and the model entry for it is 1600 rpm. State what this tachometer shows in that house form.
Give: 1050 rpm
